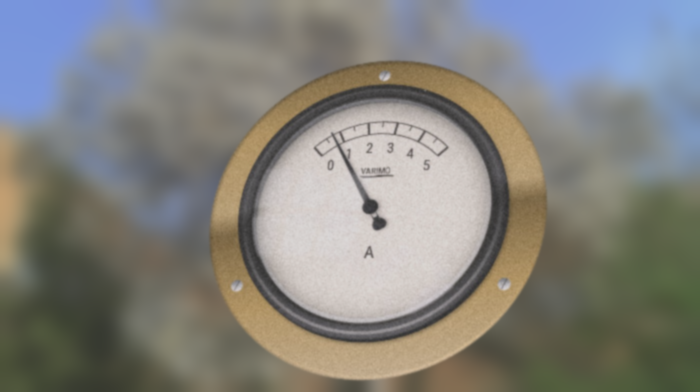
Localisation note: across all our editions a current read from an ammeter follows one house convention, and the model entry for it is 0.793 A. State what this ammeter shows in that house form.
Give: 0.75 A
